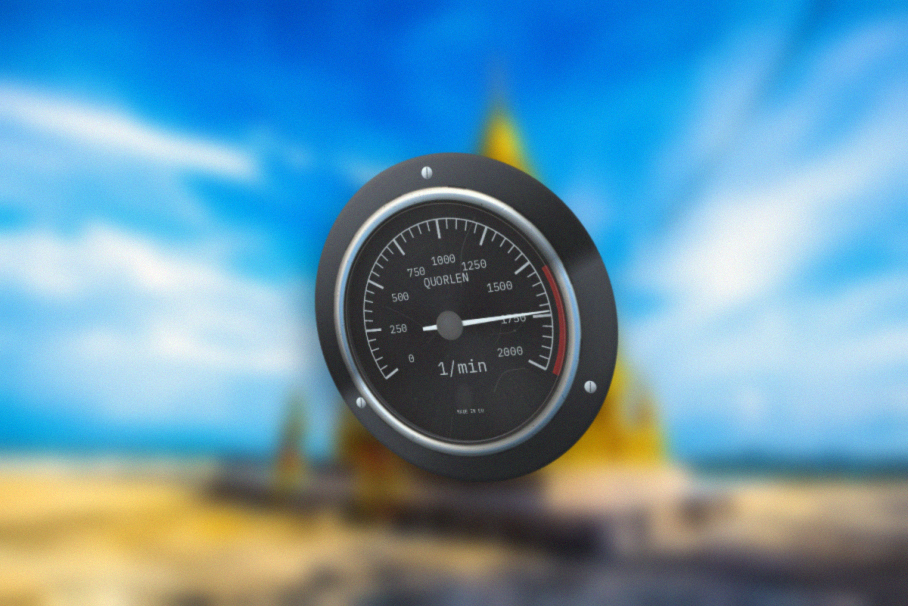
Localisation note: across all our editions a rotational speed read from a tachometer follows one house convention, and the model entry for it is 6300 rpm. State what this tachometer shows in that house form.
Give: 1725 rpm
